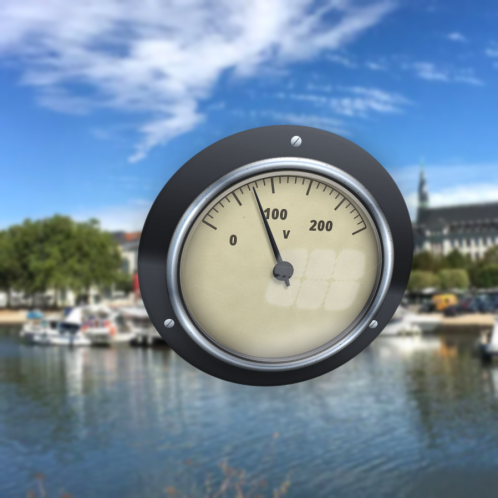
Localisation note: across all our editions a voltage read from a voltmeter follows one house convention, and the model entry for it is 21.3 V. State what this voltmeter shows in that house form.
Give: 75 V
